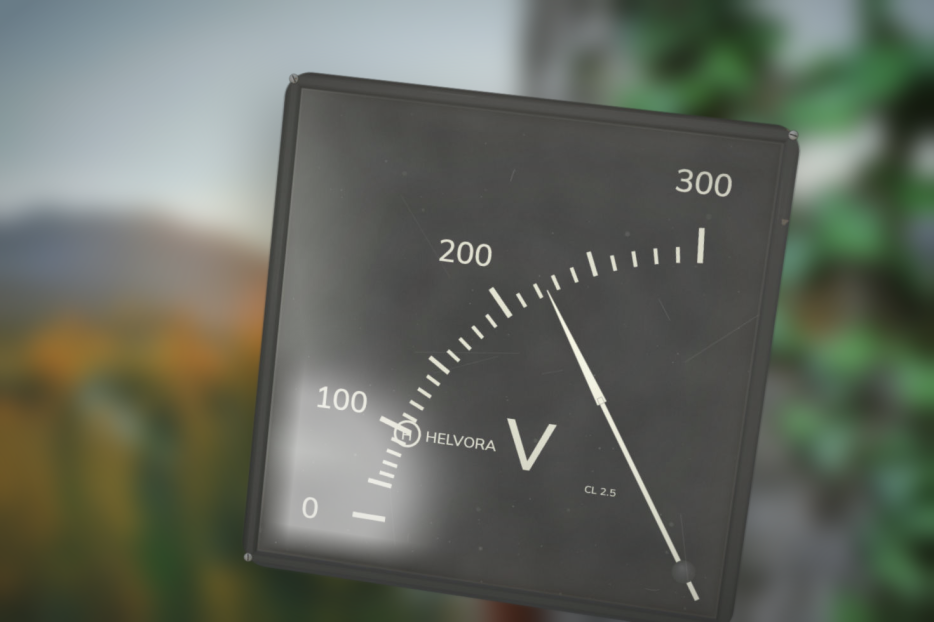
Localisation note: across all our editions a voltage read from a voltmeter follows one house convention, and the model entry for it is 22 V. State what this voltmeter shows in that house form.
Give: 225 V
